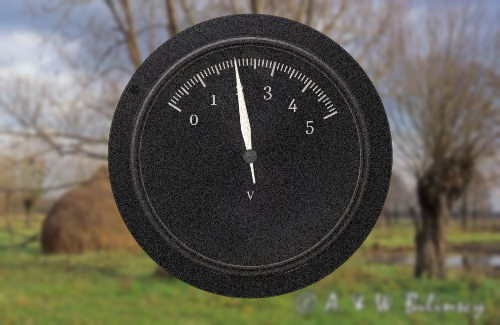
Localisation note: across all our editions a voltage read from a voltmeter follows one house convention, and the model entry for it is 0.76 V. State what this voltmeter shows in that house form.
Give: 2 V
